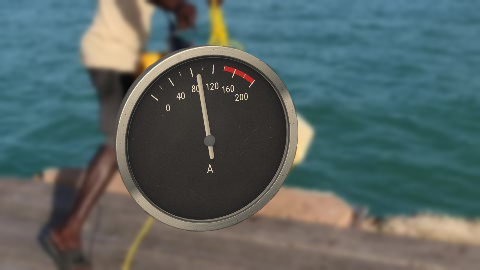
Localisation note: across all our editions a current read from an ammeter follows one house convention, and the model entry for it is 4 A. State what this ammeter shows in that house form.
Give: 90 A
